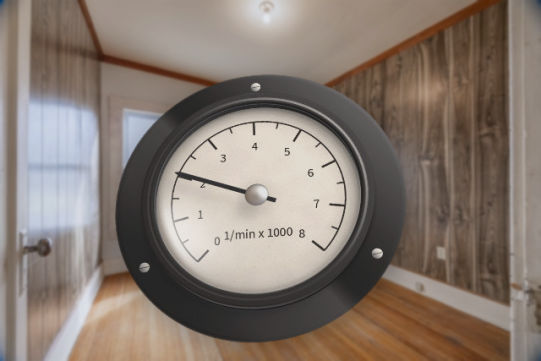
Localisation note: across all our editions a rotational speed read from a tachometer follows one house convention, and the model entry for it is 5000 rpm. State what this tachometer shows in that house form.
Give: 2000 rpm
